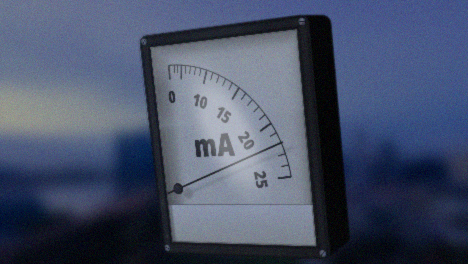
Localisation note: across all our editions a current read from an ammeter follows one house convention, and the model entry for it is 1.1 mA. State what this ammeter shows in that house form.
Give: 22 mA
